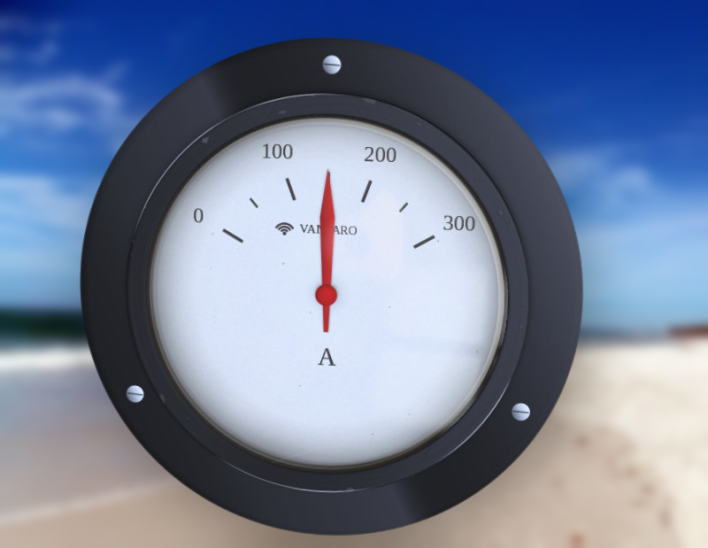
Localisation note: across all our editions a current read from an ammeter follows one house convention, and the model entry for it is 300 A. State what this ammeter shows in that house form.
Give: 150 A
